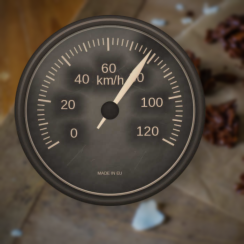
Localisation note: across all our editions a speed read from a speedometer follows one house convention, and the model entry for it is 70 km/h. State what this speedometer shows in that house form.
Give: 78 km/h
